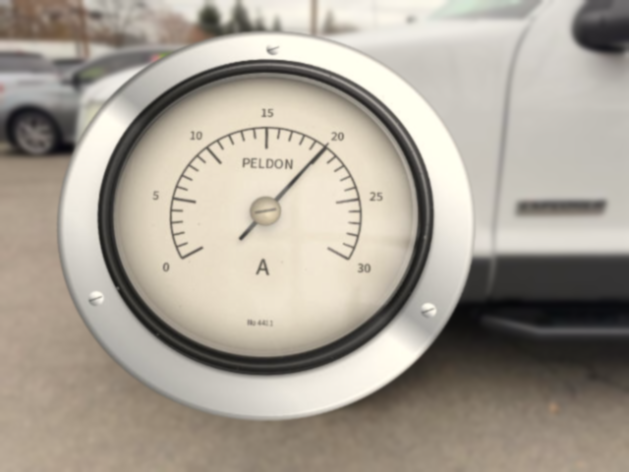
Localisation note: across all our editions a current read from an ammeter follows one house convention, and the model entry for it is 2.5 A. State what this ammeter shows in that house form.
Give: 20 A
